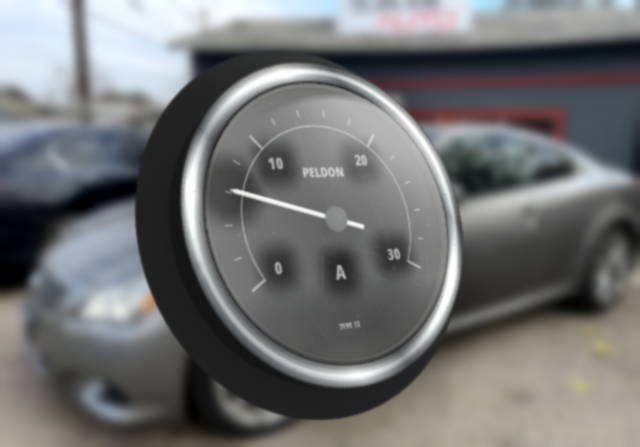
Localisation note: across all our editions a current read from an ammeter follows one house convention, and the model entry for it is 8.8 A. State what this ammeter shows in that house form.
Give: 6 A
